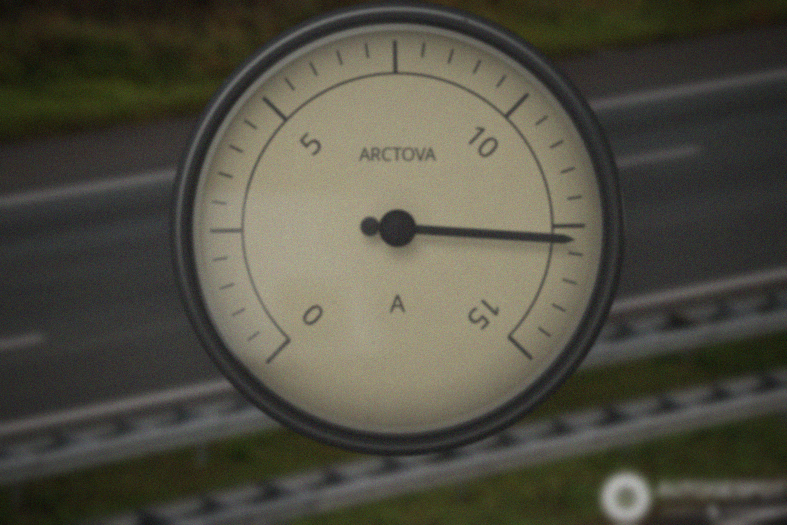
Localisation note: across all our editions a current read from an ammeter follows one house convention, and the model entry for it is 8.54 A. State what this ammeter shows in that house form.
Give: 12.75 A
